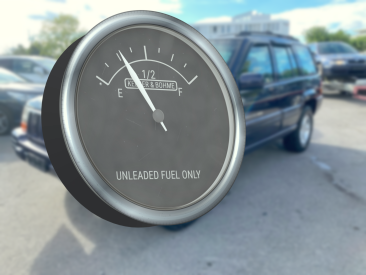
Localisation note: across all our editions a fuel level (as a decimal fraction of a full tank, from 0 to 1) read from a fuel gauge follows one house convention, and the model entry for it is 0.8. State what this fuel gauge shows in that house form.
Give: 0.25
